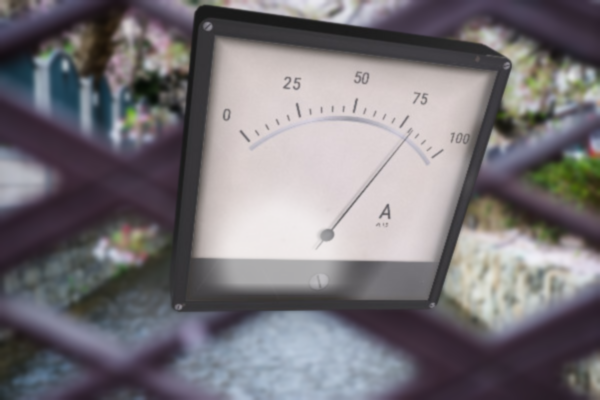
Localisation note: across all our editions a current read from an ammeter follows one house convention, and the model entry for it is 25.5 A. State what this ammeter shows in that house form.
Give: 80 A
